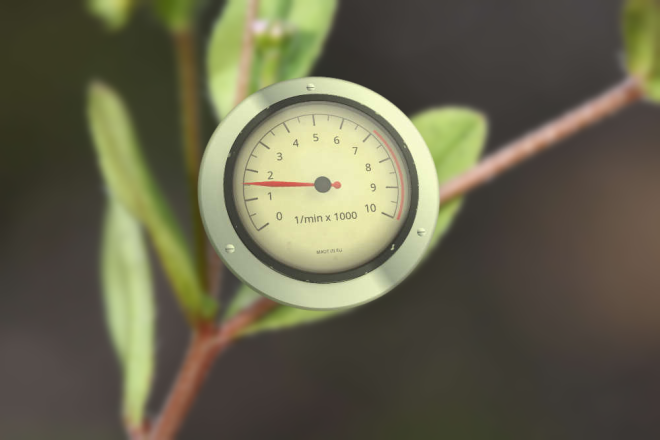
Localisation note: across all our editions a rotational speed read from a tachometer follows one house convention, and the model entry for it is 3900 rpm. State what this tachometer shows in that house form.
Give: 1500 rpm
